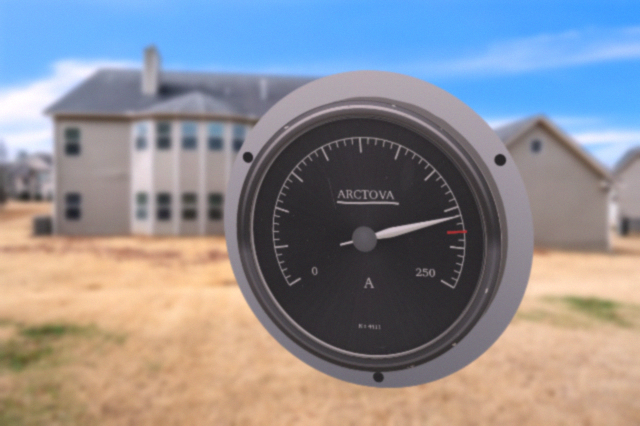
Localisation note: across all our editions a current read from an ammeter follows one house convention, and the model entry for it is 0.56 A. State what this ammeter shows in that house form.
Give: 205 A
